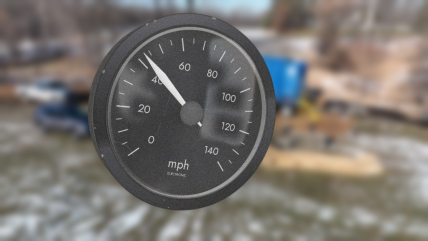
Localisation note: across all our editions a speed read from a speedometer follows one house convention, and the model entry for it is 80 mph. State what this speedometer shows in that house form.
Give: 42.5 mph
